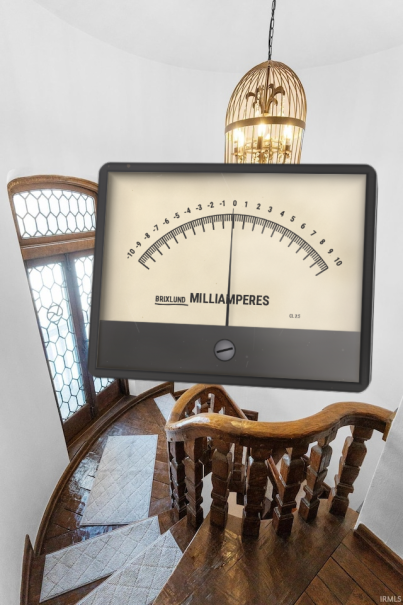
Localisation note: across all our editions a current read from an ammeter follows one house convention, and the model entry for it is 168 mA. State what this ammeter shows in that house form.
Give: 0 mA
